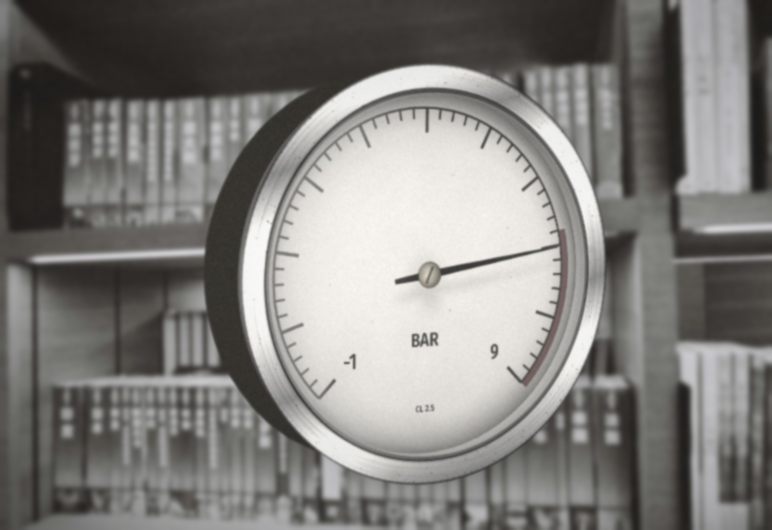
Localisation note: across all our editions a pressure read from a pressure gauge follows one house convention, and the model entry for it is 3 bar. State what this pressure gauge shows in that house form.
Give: 7 bar
